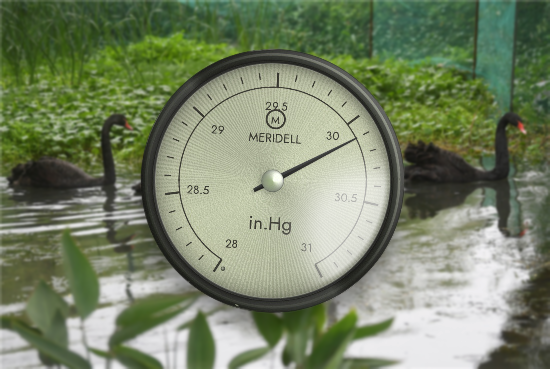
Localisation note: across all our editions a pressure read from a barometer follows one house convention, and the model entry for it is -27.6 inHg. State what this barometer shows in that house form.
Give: 30.1 inHg
